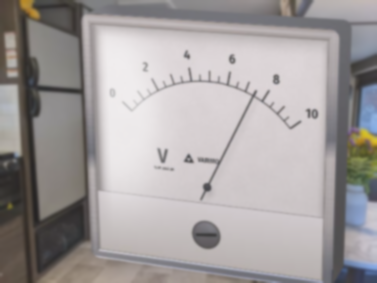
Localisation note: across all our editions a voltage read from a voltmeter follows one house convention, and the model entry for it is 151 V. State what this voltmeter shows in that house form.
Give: 7.5 V
